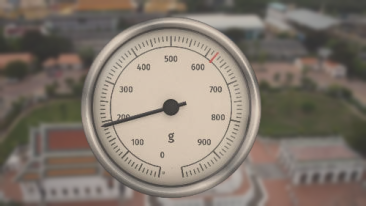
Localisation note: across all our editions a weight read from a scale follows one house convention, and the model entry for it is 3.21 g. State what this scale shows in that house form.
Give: 190 g
